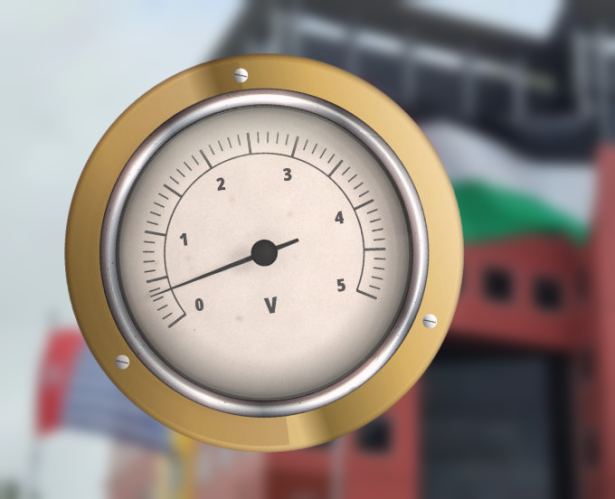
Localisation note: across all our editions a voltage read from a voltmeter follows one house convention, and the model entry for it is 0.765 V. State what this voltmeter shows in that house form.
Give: 0.35 V
